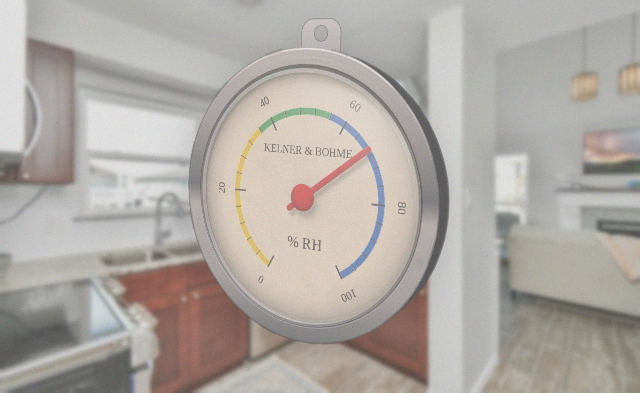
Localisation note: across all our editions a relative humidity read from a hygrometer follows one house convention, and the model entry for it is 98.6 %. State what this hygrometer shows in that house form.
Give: 68 %
